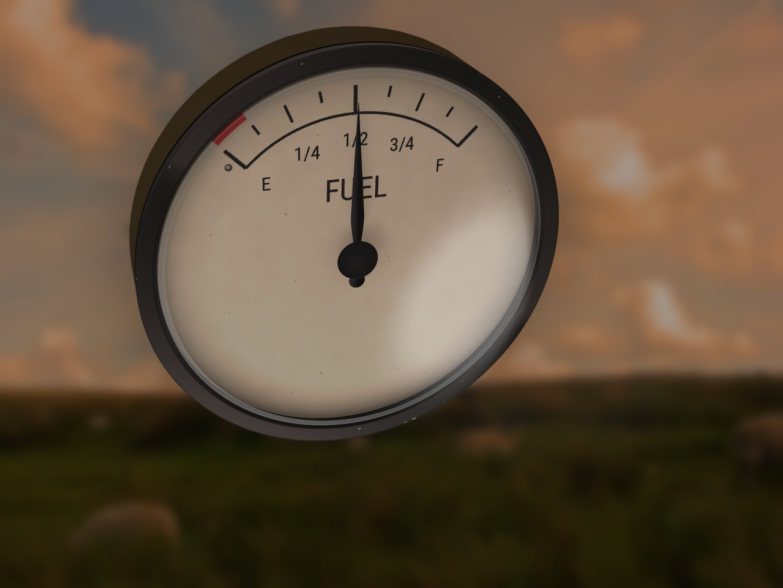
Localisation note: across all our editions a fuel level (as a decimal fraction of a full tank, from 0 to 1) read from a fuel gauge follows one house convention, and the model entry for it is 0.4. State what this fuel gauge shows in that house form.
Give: 0.5
